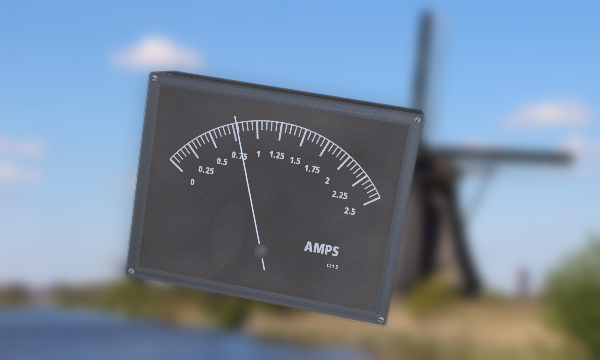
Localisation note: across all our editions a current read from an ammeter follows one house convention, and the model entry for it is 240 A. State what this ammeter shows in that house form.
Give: 0.8 A
